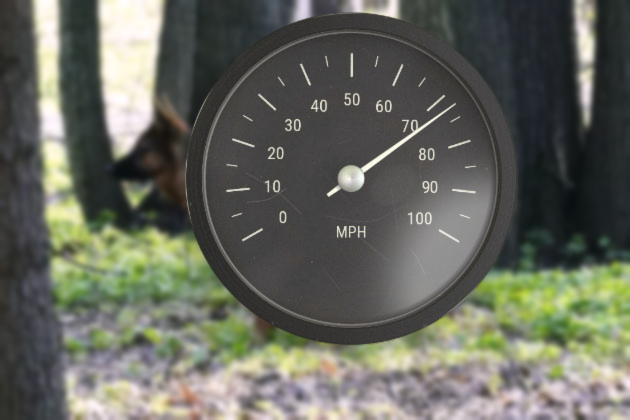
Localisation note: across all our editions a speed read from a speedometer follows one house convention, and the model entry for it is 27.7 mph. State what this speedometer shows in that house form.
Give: 72.5 mph
